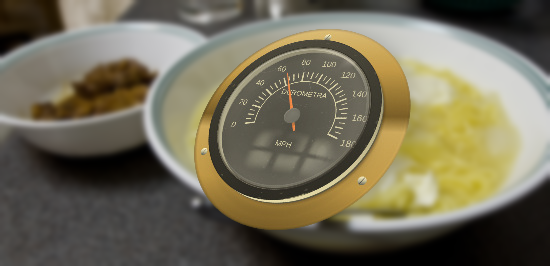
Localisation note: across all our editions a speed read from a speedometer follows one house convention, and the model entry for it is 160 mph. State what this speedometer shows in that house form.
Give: 65 mph
